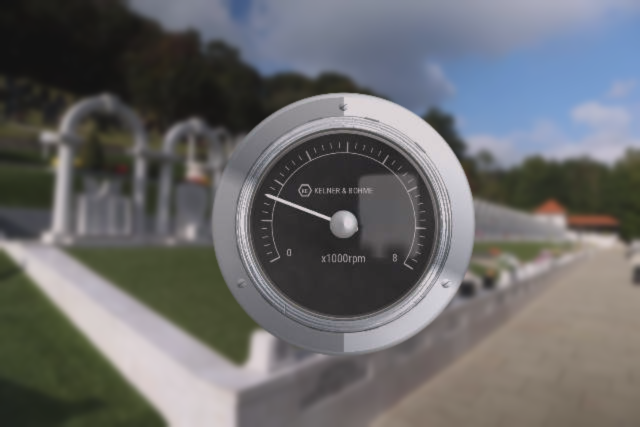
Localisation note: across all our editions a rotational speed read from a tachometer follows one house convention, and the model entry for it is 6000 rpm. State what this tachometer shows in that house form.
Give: 1600 rpm
